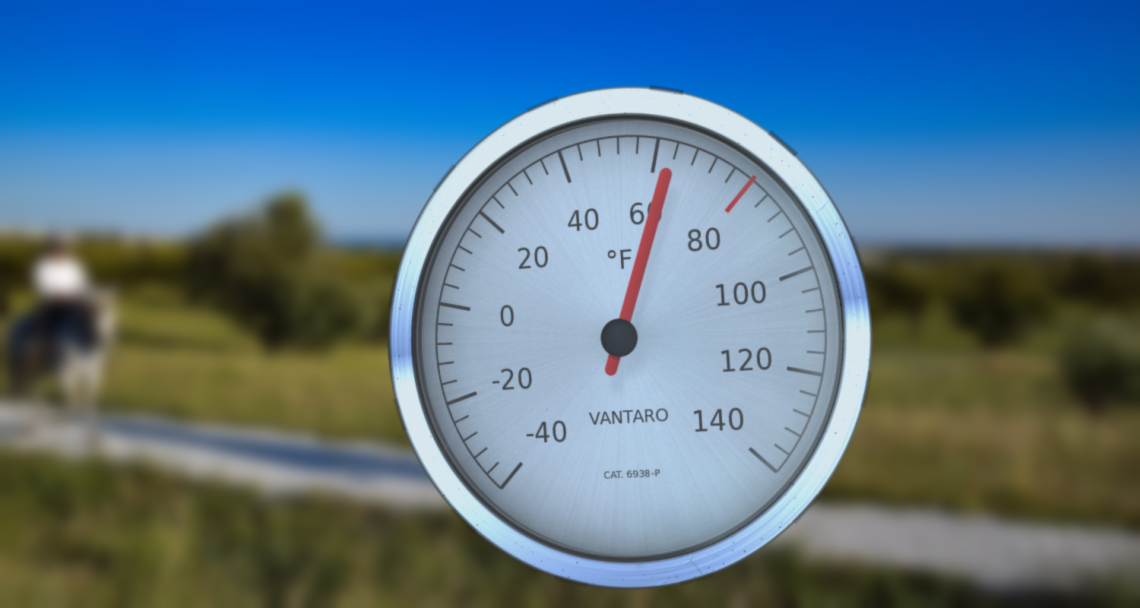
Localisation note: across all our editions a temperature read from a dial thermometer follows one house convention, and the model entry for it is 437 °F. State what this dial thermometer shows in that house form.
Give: 64 °F
